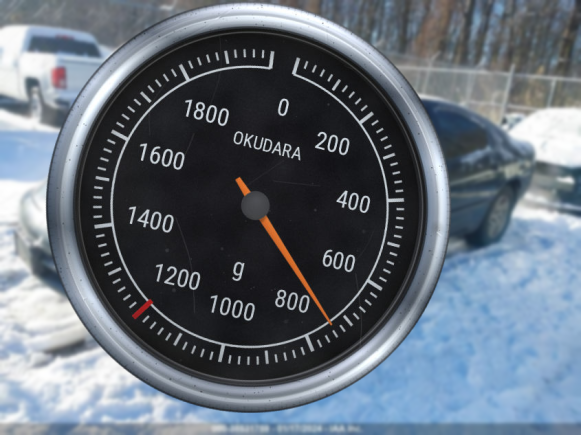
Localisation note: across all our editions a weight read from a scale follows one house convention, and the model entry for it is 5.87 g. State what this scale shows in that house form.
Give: 740 g
